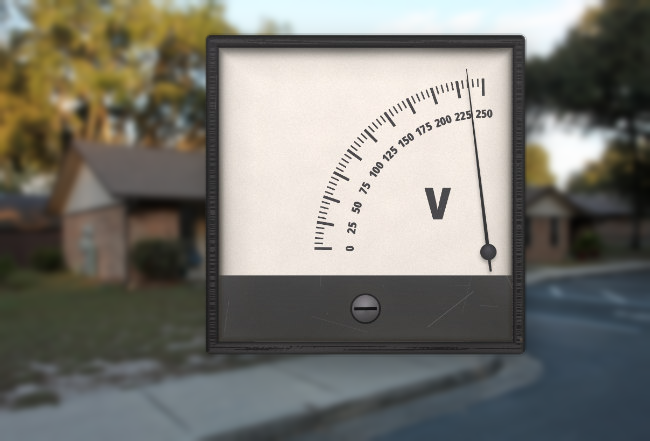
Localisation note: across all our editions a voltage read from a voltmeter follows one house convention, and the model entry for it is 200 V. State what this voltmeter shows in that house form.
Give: 235 V
